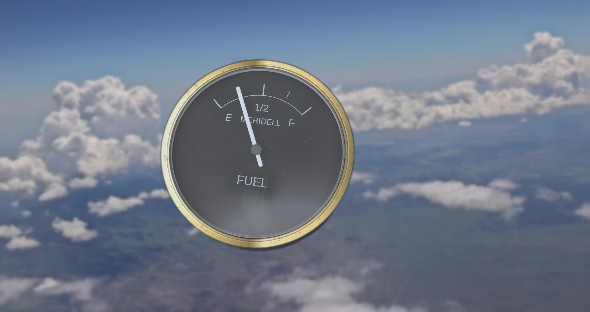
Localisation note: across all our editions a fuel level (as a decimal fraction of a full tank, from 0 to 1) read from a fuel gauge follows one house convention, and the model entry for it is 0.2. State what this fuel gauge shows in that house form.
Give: 0.25
